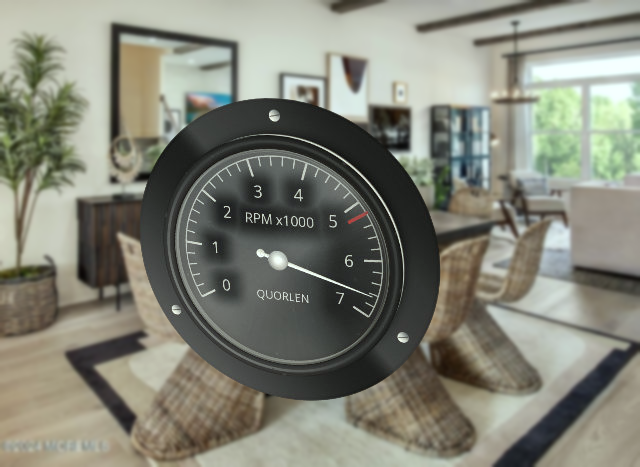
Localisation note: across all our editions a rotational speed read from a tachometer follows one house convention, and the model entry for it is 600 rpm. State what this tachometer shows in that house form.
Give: 6600 rpm
